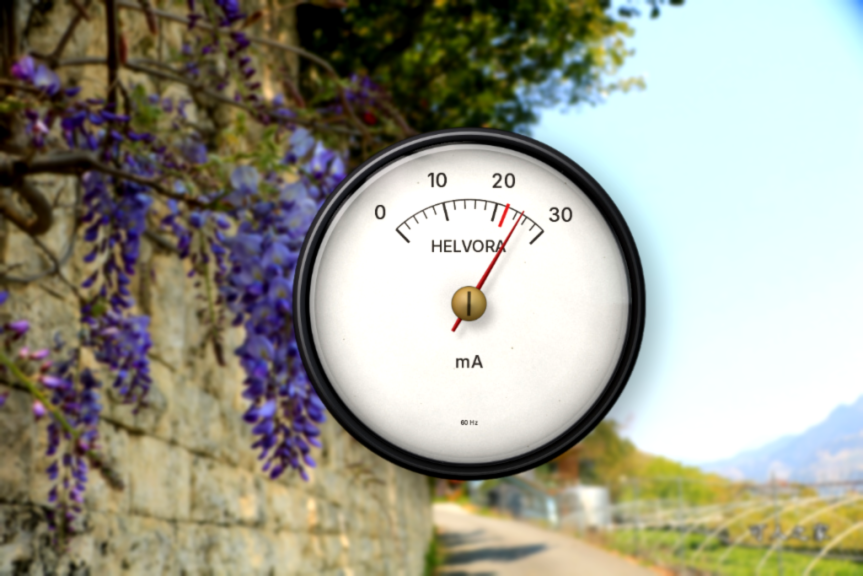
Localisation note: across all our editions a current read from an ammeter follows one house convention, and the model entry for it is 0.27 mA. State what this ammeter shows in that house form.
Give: 25 mA
